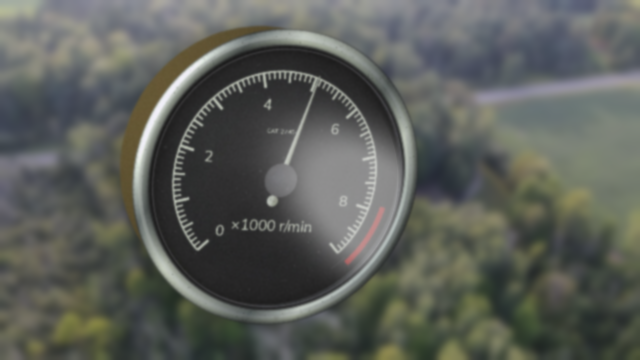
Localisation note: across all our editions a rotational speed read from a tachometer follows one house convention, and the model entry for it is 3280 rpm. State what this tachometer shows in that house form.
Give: 5000 rpm
